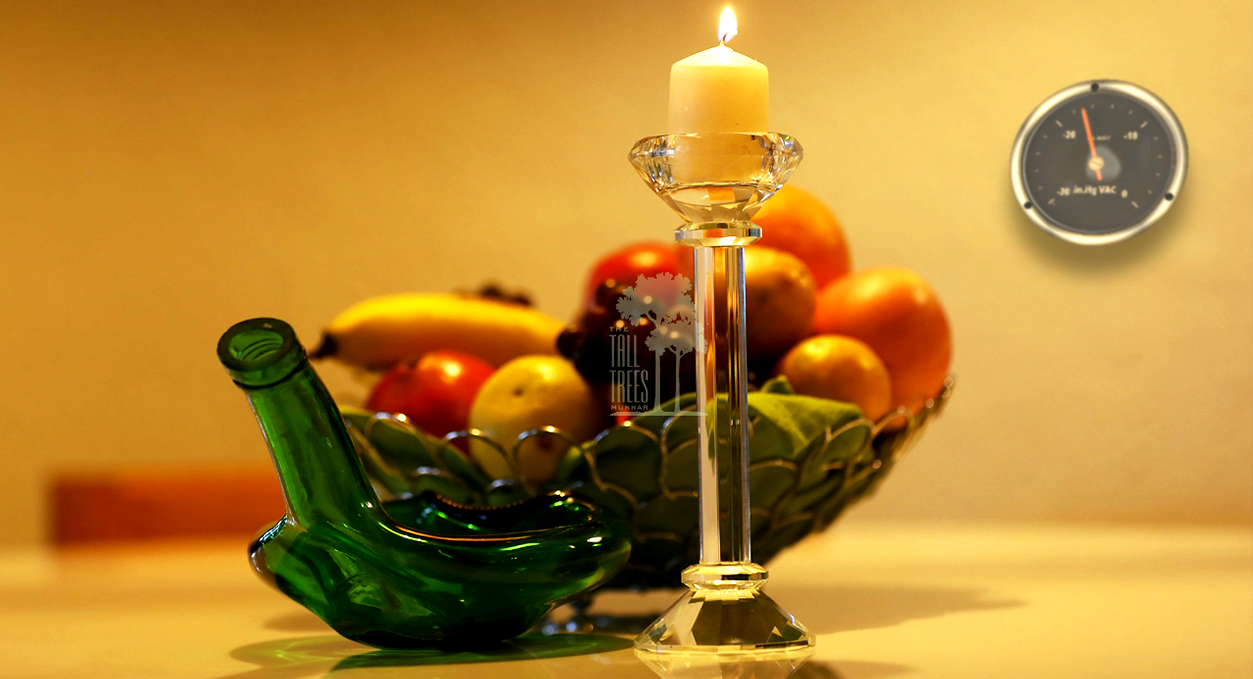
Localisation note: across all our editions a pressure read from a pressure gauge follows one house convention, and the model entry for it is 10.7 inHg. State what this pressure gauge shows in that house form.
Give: -17 inHg
